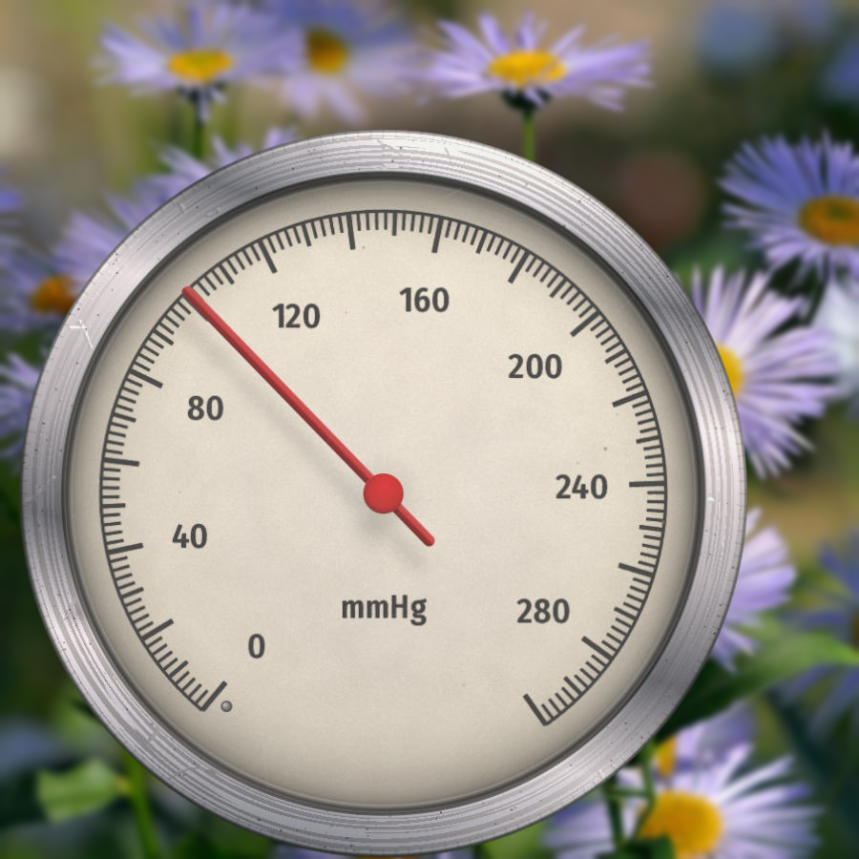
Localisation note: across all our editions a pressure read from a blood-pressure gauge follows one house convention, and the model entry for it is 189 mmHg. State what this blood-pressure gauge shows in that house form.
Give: 101 mmHg
